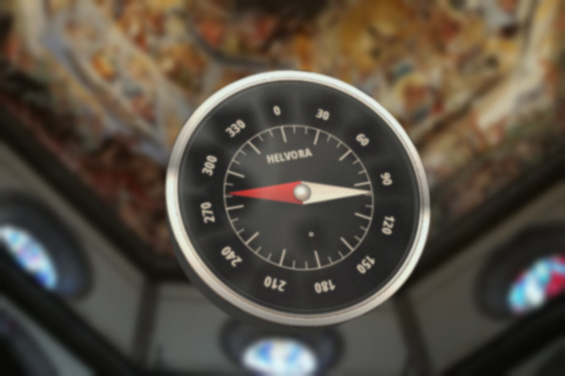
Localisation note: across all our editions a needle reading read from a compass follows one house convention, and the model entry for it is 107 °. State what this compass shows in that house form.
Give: 280 °
